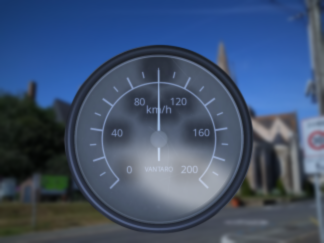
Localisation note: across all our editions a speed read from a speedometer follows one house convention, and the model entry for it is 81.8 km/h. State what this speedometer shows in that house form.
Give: 100 km/h
